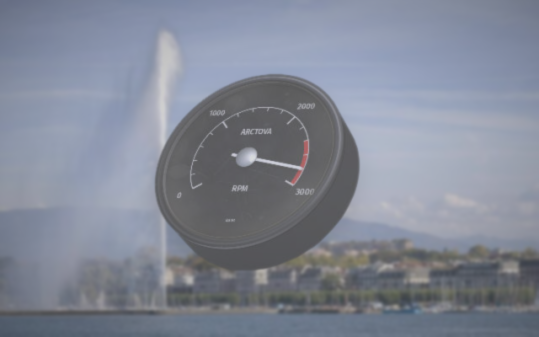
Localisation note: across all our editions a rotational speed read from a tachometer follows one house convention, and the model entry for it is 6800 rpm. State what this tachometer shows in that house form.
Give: 2800 rpm
